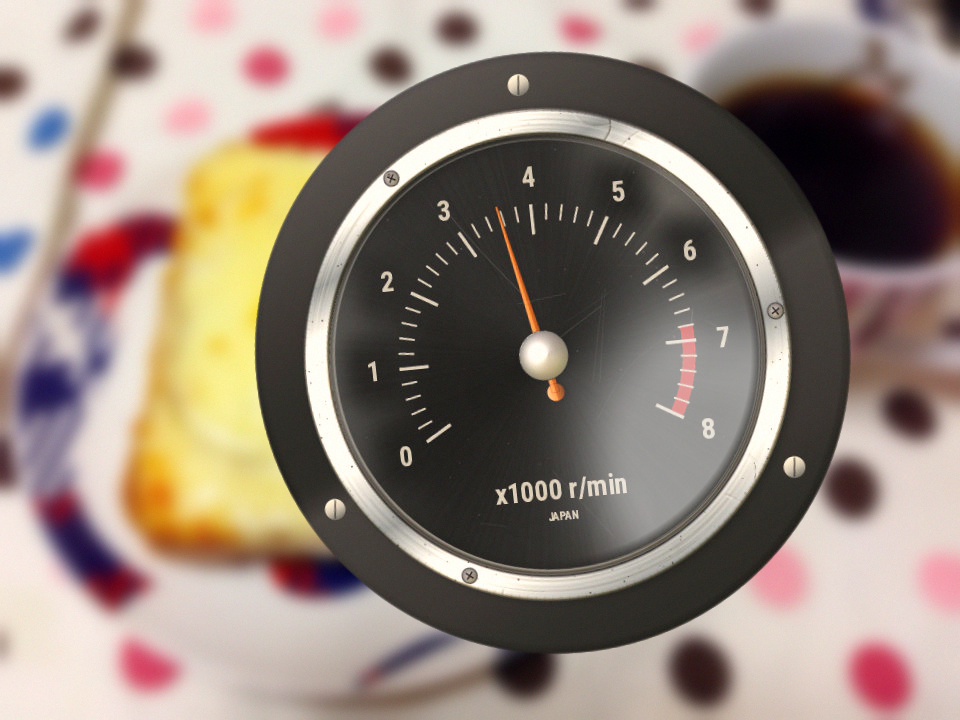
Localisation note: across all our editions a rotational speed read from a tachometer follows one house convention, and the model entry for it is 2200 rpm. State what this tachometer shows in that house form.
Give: 3600 rpm
